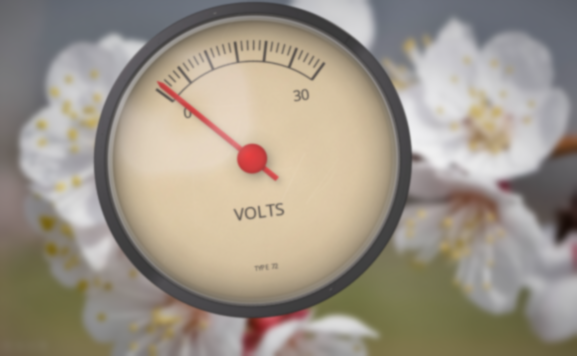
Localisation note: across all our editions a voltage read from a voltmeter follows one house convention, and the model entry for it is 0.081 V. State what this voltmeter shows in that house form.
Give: 1 V
